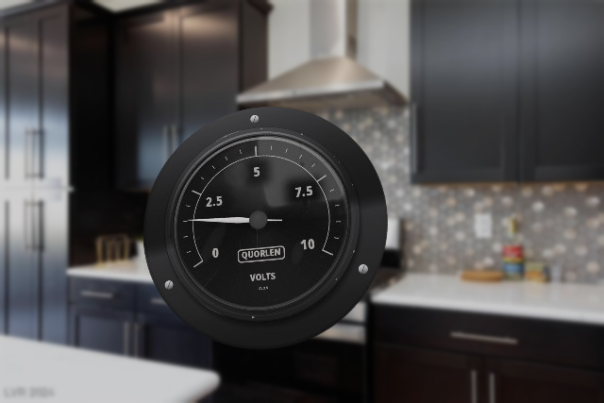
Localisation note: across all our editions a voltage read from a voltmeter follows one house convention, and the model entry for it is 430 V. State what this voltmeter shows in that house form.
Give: 1.5 V
